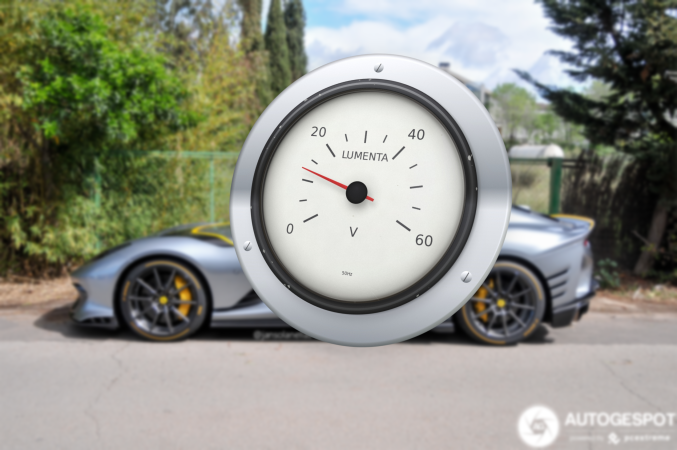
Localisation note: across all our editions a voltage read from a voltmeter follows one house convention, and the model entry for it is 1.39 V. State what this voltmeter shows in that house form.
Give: 12.5 V
